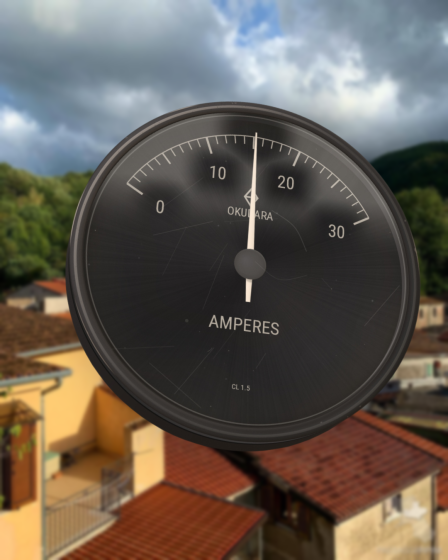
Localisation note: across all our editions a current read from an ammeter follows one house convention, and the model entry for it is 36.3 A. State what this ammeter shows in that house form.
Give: 15 A
